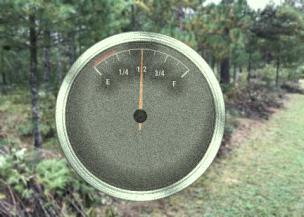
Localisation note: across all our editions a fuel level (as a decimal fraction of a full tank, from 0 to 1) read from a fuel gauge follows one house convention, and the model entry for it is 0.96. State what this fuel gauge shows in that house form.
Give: 0.5
